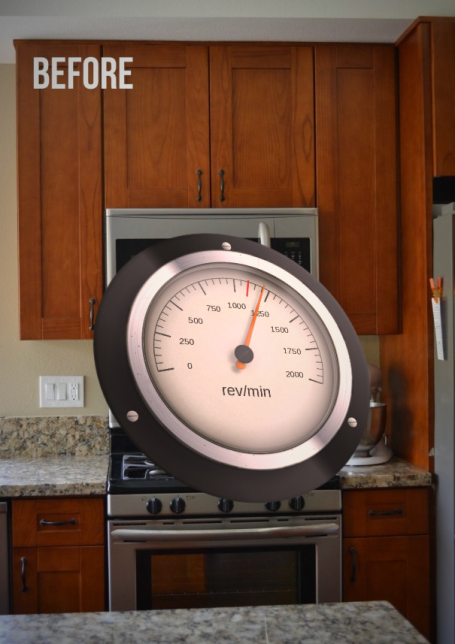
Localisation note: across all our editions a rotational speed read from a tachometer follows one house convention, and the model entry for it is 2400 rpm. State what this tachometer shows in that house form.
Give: 1200 rpm
